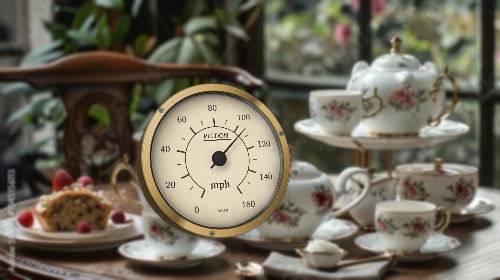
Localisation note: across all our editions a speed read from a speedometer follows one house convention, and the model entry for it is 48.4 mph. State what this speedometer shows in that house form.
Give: 105 mph
